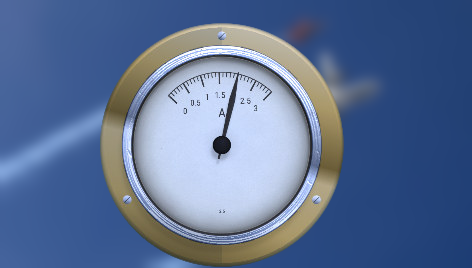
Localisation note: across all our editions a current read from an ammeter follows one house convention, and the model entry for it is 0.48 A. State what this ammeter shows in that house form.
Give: 2 A
